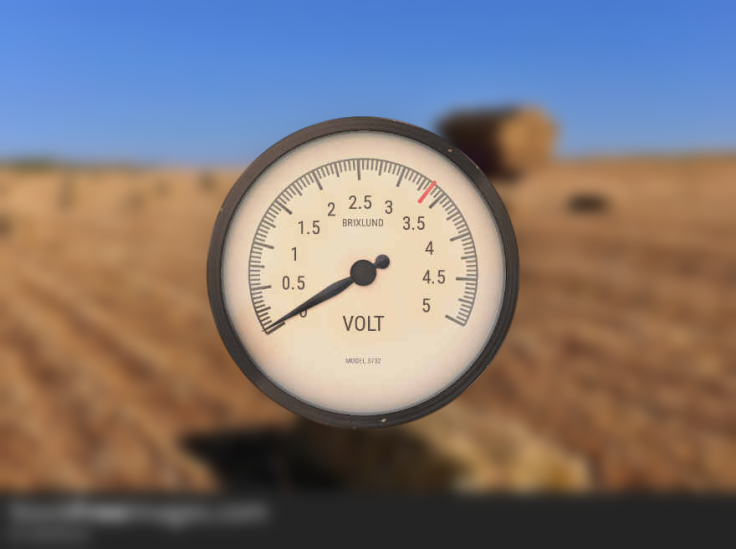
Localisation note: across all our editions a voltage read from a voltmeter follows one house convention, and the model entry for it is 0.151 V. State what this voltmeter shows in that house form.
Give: 0.05 V
